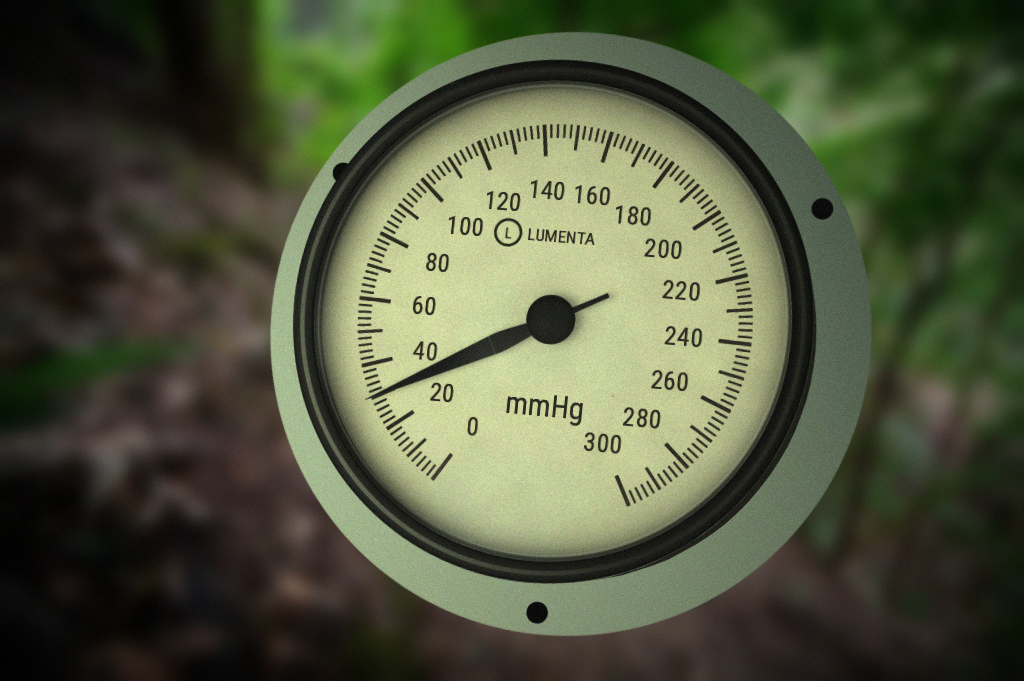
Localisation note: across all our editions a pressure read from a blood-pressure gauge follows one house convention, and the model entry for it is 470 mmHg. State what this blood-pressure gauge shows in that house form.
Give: 30 mmHg
